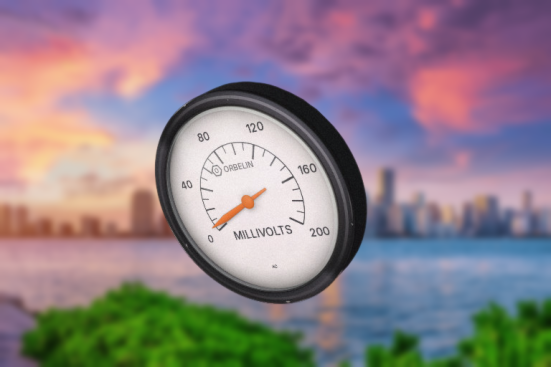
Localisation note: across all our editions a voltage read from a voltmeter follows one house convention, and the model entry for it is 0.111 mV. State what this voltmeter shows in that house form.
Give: 5 mV
